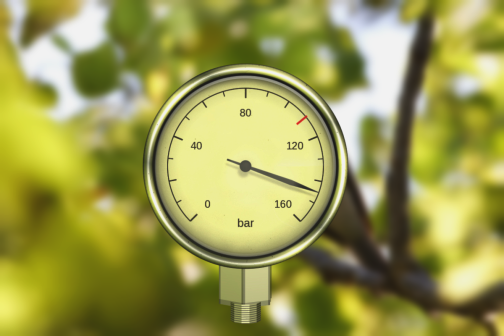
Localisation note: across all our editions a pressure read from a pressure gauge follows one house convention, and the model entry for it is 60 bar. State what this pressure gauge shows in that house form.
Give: 145 bar
